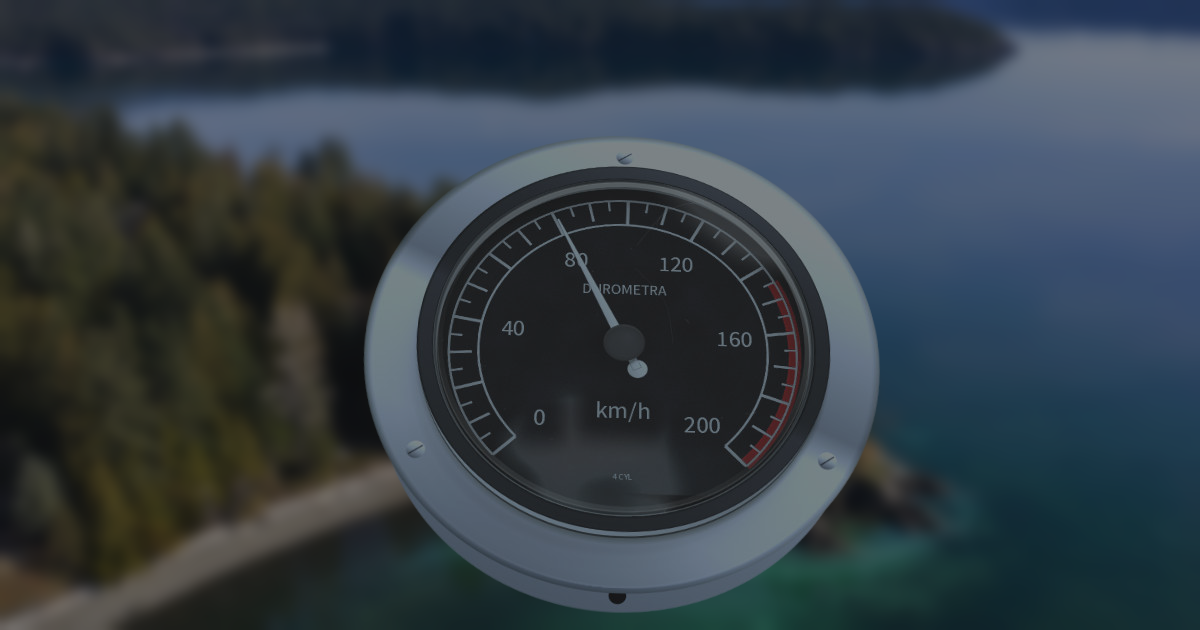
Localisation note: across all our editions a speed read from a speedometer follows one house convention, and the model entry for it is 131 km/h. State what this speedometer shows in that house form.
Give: 80 km/h
